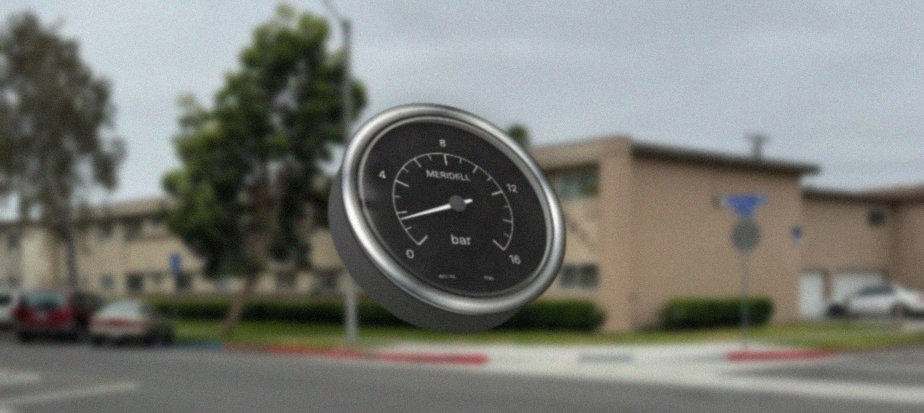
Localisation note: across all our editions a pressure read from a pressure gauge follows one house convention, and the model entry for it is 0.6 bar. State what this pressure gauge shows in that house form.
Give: 1.5 bar
